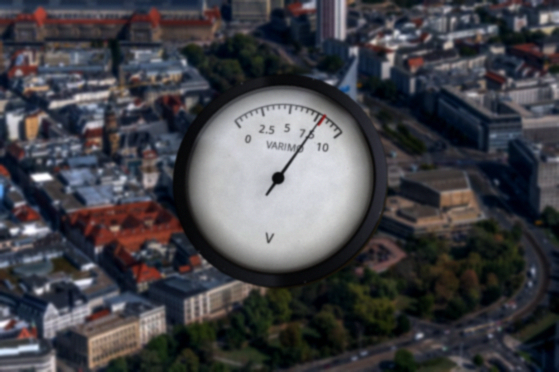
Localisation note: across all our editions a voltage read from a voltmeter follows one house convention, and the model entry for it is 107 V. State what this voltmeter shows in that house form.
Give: 8 V
